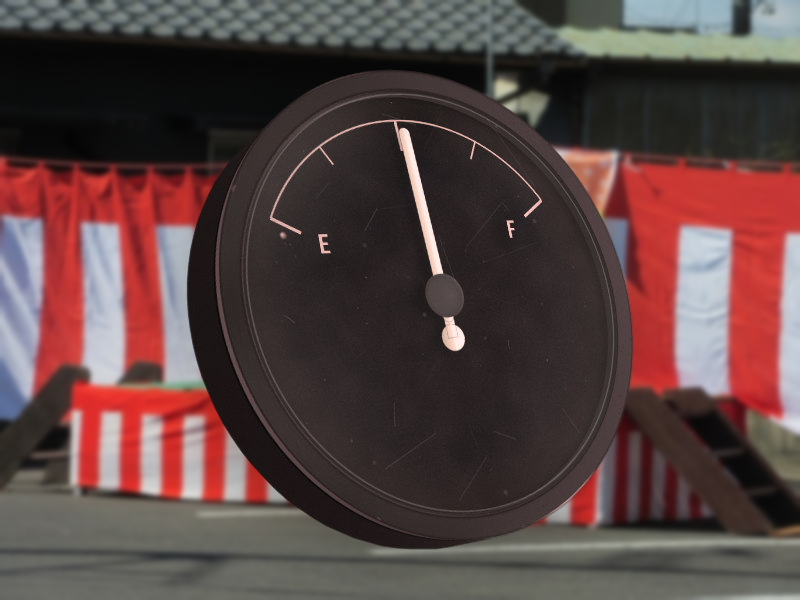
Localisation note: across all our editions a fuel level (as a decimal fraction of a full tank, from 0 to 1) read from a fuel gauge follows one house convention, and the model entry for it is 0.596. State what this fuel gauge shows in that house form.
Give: 0.5
